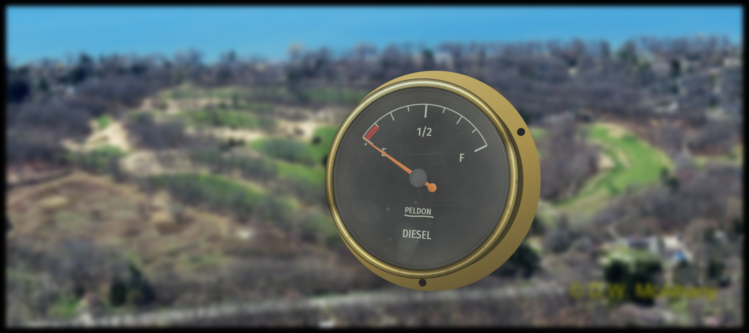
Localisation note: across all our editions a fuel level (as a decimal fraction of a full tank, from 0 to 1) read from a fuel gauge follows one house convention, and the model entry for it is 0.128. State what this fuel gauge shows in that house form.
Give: 0
